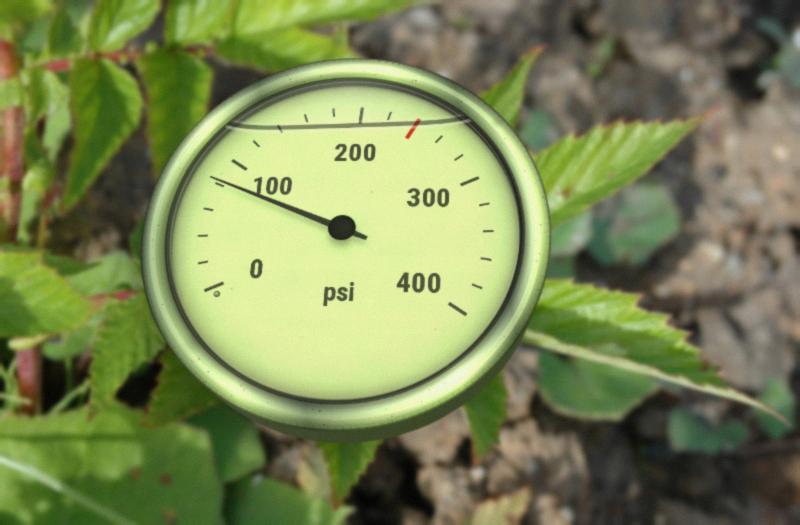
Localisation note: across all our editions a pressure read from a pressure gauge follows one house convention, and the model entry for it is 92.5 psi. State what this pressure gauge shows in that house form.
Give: 80 psi
